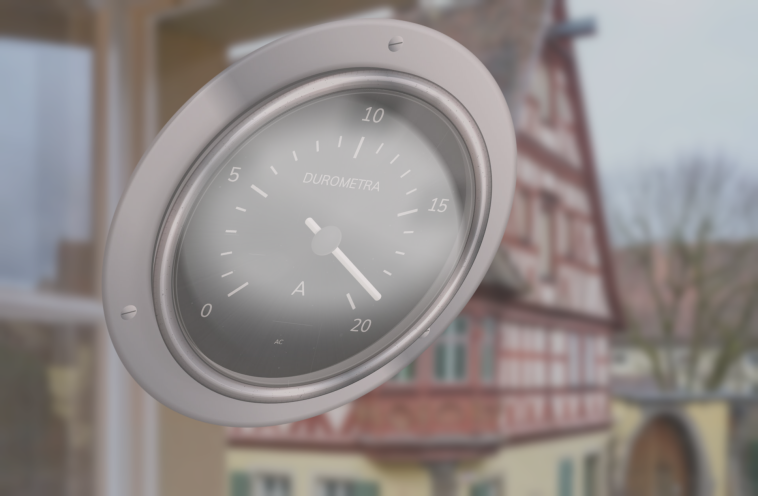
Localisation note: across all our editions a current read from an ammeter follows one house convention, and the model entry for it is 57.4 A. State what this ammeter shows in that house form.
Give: 19 A
